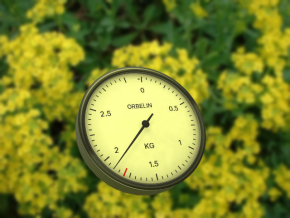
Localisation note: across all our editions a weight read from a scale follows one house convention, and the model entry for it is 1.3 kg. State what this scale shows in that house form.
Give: 1.9 kg
